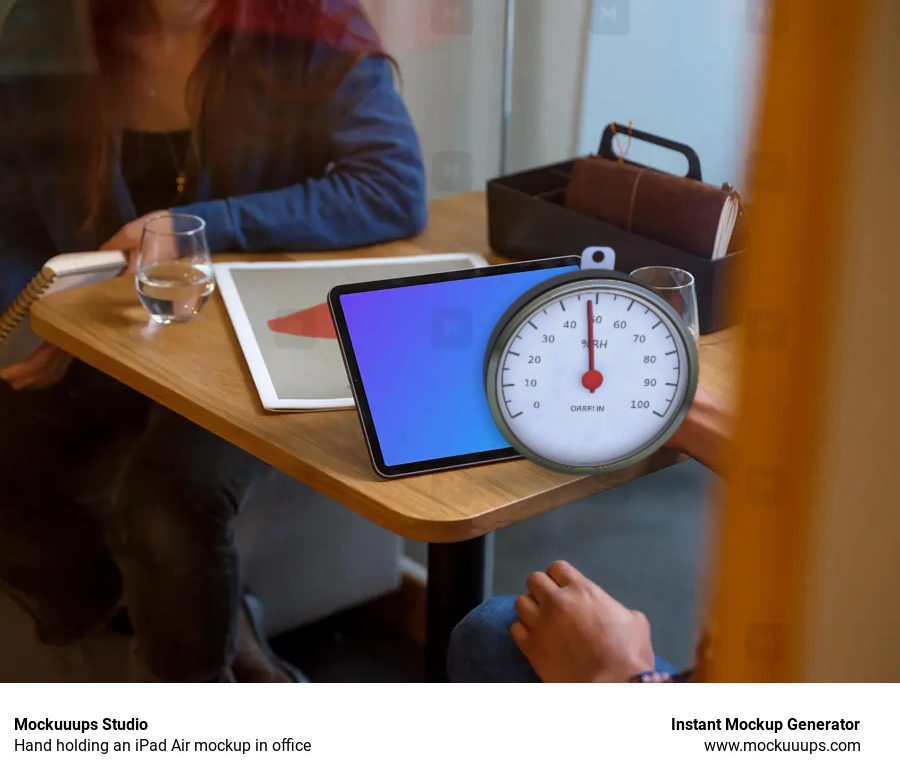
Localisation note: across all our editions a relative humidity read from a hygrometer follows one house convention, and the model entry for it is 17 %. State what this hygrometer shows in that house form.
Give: 47.5 %
